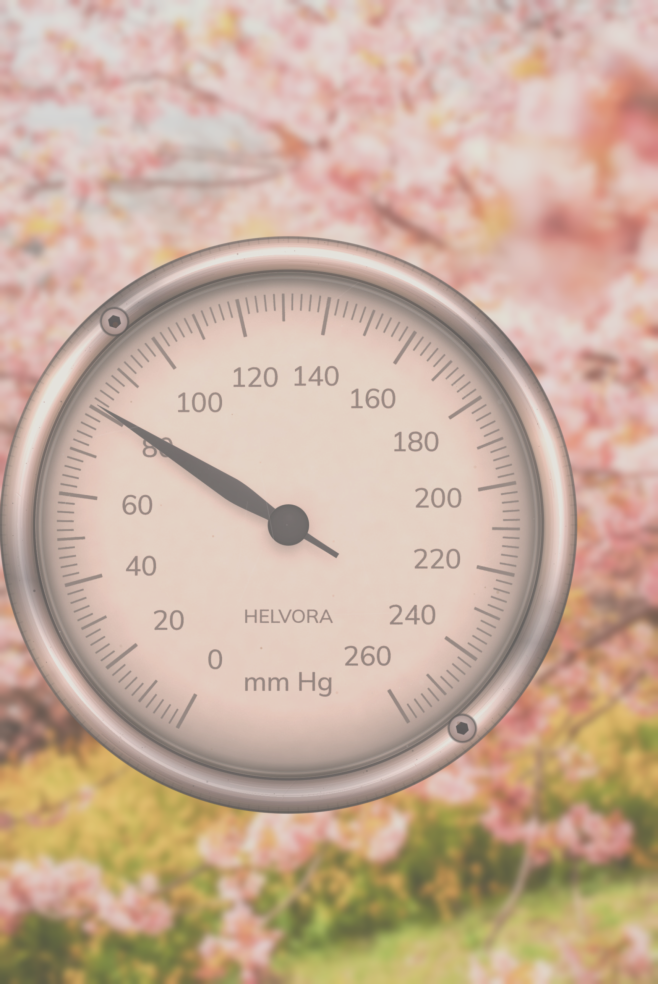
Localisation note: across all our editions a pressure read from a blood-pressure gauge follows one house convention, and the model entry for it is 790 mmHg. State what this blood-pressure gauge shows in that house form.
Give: 81 mmHg
